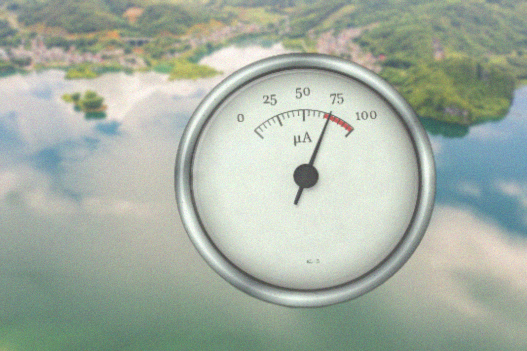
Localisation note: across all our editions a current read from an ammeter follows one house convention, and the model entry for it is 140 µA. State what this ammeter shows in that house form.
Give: 75 µA
